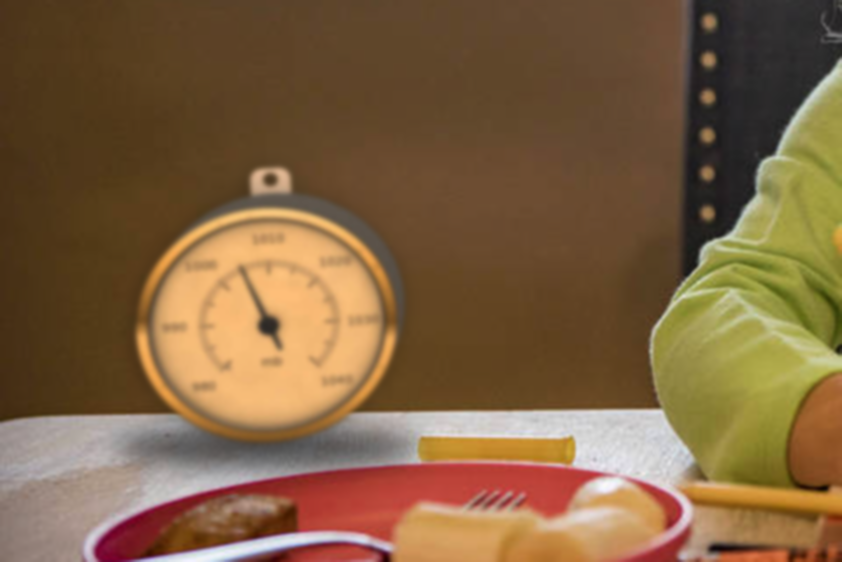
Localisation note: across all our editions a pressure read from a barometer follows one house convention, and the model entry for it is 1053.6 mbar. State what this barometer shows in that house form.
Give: 1005 mbar
